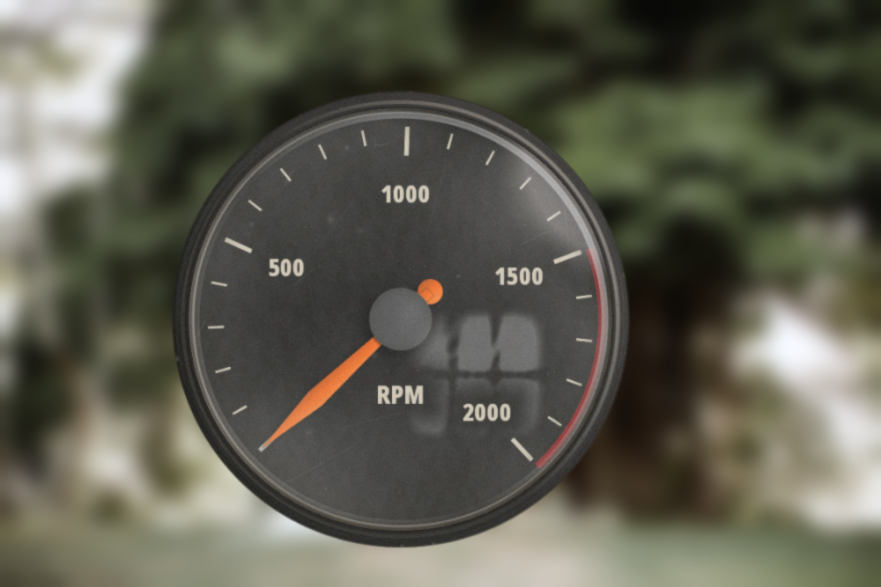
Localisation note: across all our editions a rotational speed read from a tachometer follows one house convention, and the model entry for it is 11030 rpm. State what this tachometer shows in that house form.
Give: 0 rpm
